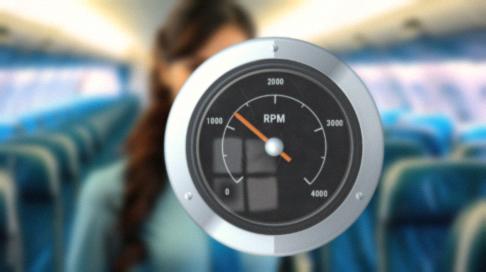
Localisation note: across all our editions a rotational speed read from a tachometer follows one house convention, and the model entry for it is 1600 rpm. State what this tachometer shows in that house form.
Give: 1250 rpm
